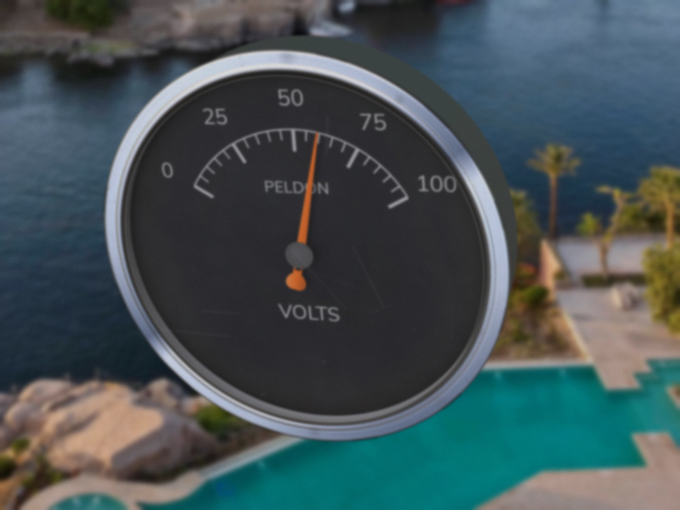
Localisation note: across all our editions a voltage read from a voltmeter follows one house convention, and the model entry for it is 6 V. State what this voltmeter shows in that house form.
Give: 60 V
